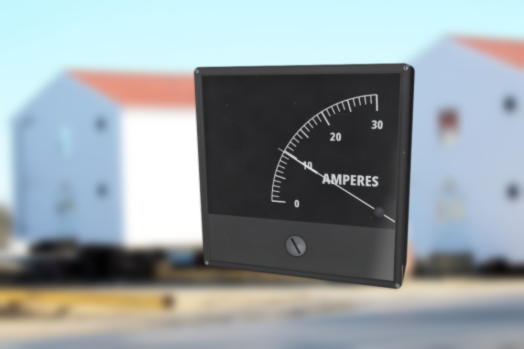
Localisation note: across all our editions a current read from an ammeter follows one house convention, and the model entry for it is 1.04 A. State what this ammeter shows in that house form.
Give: 10 A
